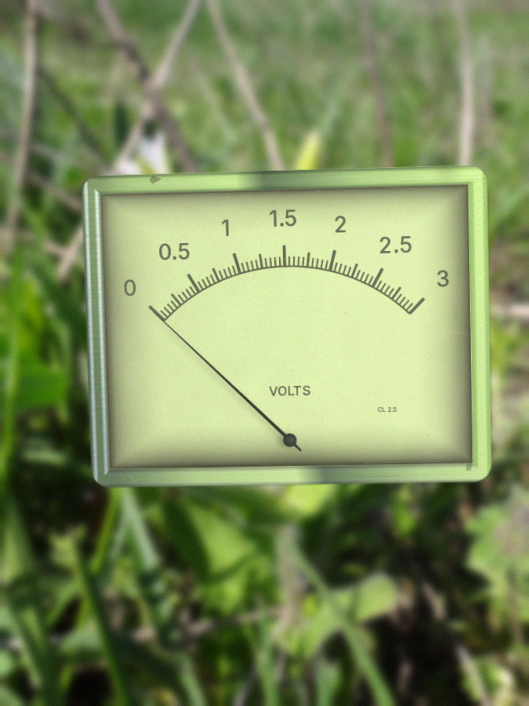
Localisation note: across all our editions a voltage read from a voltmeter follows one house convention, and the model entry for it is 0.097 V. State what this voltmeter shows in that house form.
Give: 0 V
